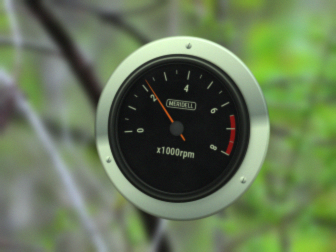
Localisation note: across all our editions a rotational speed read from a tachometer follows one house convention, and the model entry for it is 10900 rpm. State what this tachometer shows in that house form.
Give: 2250 rpm
